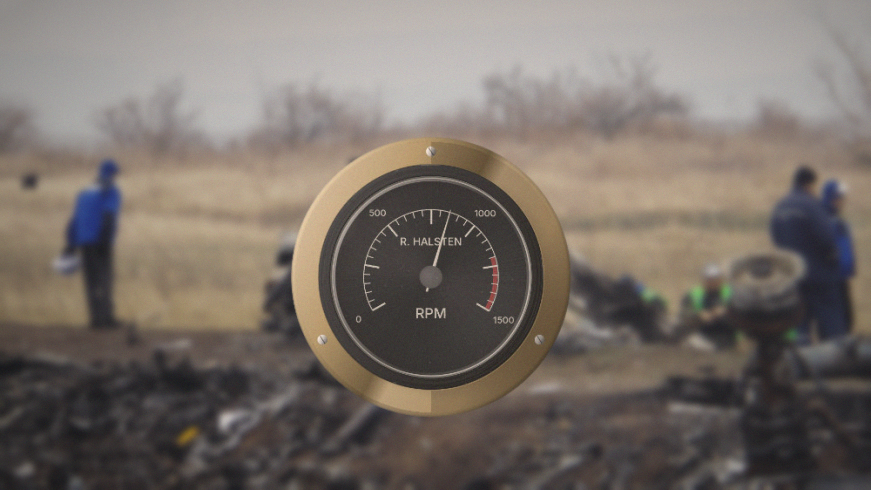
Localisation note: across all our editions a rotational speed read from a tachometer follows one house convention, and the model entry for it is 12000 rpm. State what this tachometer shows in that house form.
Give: 850 rpm
